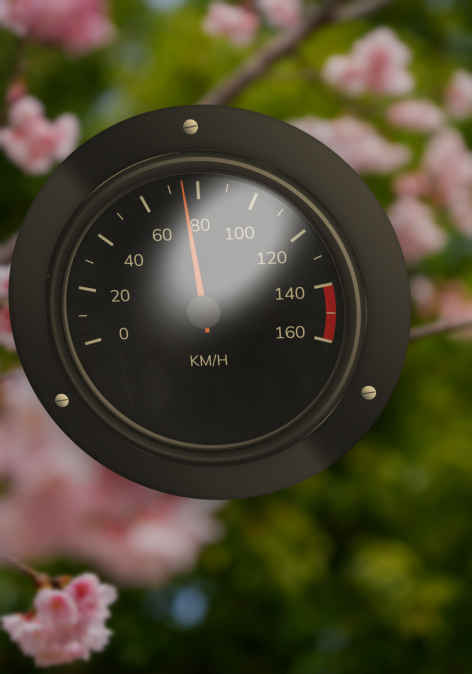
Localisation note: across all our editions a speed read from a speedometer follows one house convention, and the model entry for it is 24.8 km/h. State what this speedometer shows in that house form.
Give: 75 km/h
